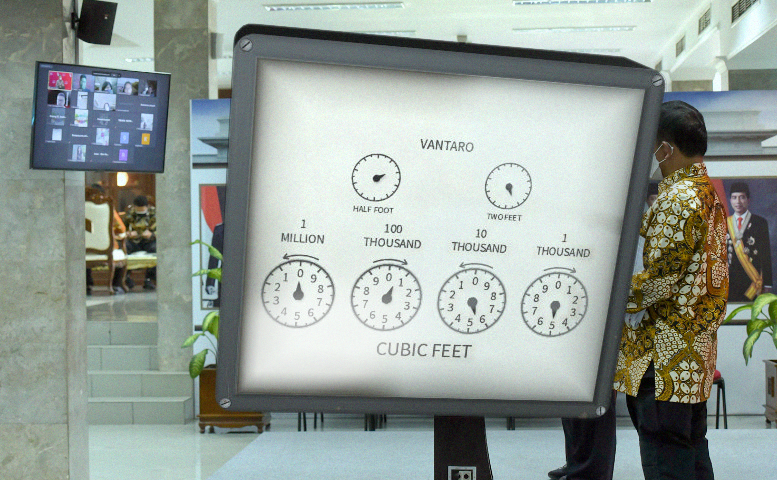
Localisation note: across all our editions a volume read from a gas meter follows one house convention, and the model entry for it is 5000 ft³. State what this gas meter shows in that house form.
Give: 5500 ft³
